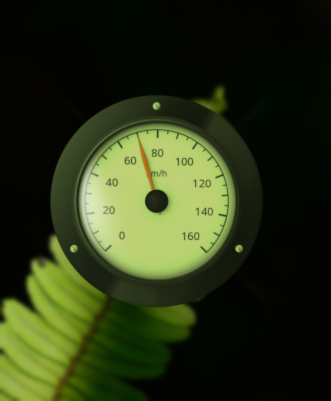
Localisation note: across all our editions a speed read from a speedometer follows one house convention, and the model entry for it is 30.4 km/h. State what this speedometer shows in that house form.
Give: 70 km/h
